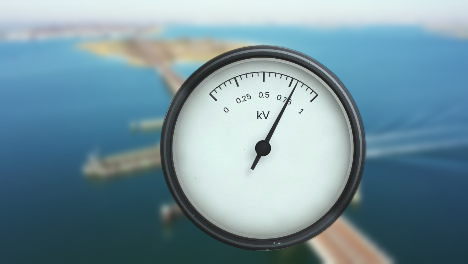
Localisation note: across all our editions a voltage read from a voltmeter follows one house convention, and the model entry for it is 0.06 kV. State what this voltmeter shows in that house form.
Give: 0.8 kV
